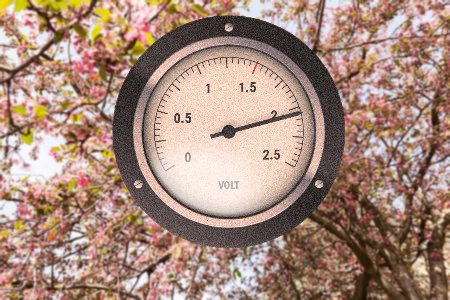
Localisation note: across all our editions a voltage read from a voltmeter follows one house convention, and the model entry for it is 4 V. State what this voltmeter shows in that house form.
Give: 2.05 V
